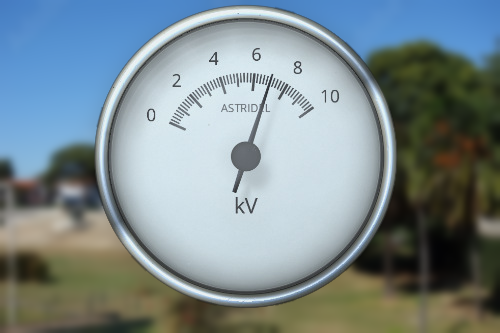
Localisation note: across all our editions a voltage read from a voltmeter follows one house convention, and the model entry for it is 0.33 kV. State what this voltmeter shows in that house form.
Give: 7 kV
